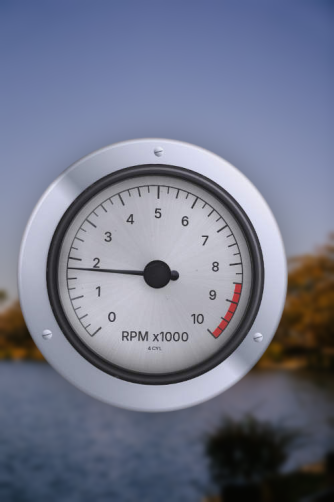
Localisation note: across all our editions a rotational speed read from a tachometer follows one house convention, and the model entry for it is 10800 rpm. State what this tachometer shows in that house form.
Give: 1750 rpm
